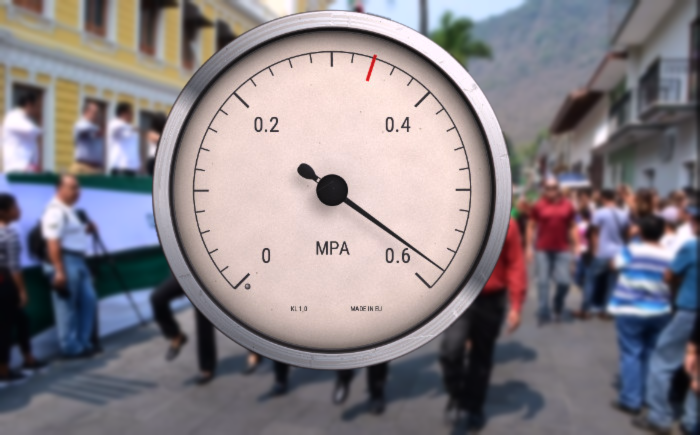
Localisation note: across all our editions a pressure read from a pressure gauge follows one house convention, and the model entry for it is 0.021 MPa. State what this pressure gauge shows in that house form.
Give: 0.58 MPa
